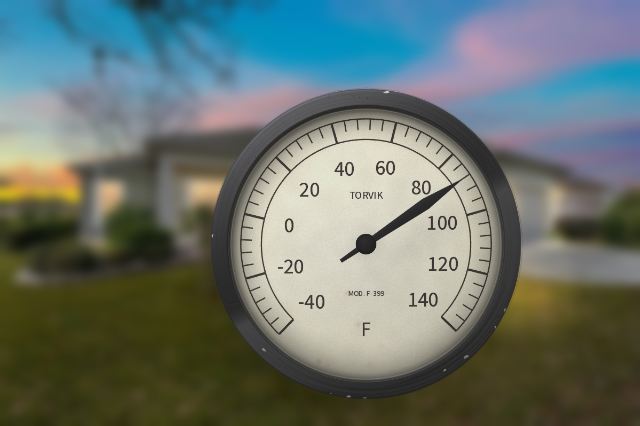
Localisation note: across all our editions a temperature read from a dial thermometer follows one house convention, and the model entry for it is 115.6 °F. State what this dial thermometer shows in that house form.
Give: 88 °F
